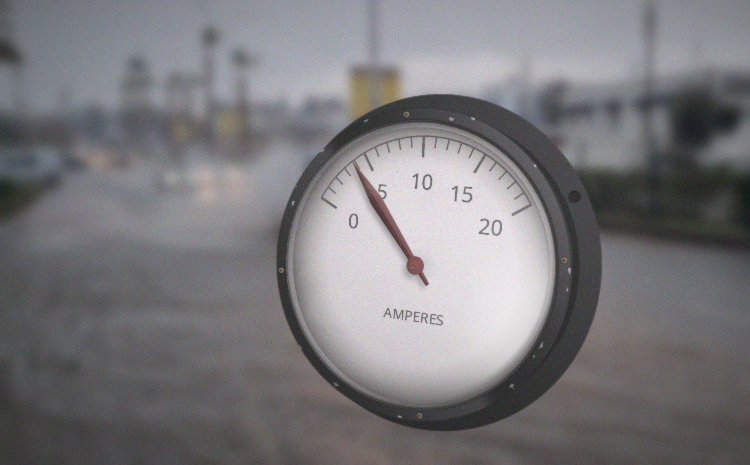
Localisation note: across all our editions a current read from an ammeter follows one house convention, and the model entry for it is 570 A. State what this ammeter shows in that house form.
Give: 4 A
